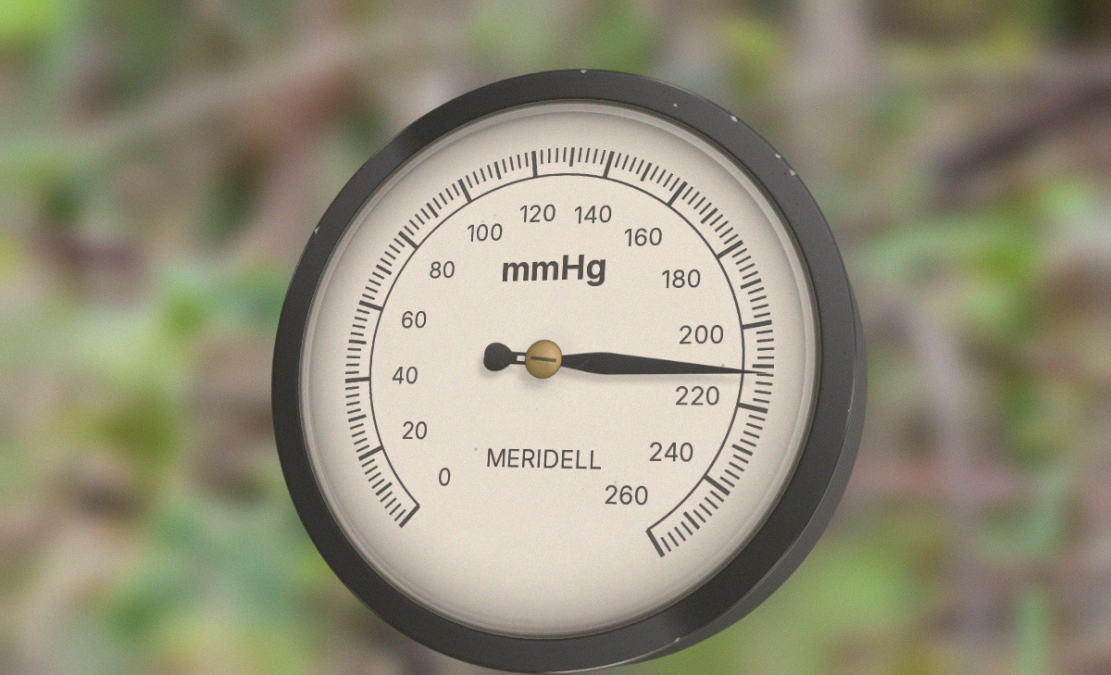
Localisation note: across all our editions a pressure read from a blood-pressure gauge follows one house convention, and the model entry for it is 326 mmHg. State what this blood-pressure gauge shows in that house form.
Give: 212 mmHg
